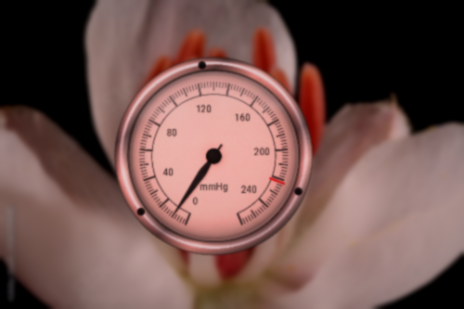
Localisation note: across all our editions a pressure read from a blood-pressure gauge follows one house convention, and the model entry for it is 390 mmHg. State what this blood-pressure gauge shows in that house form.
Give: 10 mmHg
